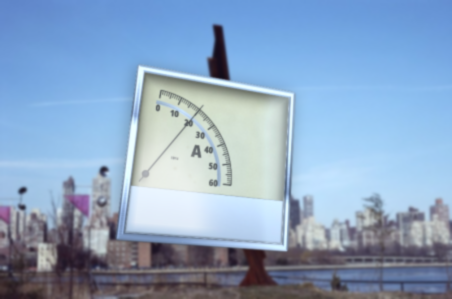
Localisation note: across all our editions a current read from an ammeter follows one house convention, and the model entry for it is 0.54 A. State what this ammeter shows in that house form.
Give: 20 A
